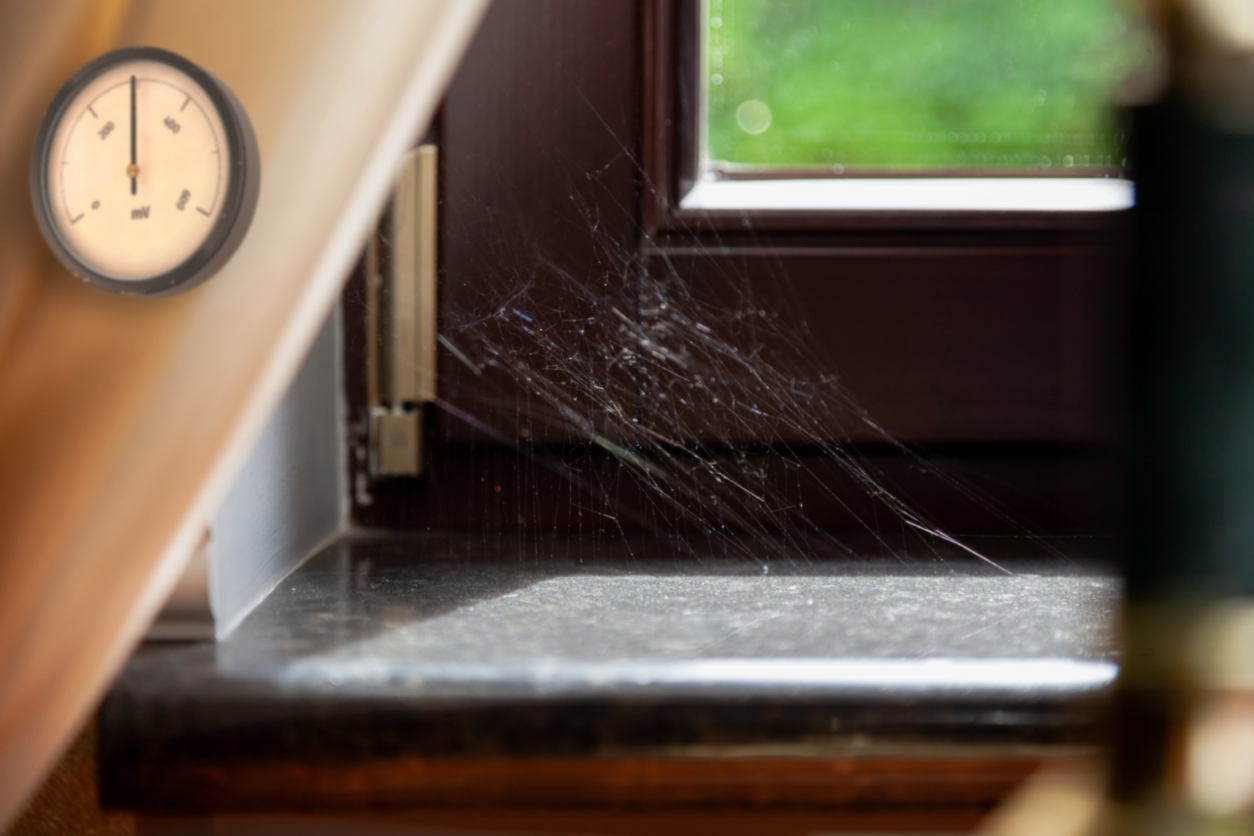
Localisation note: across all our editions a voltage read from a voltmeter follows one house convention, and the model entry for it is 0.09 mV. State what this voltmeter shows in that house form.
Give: 300 mV
